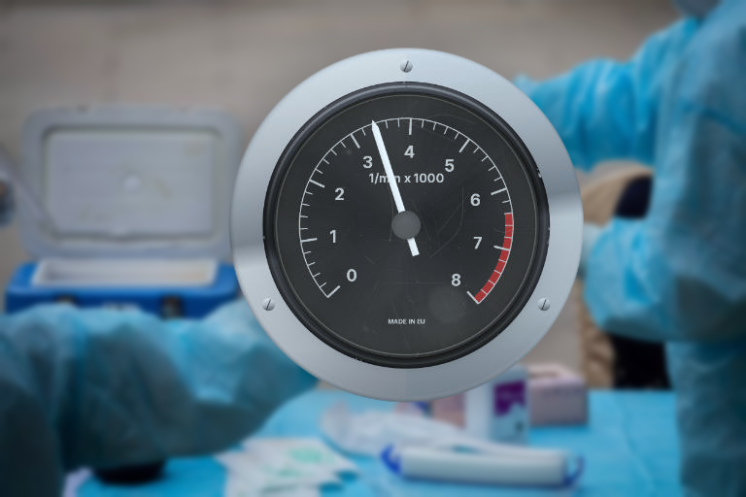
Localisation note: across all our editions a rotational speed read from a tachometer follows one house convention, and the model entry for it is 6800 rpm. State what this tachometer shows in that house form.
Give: 3400 rpm
